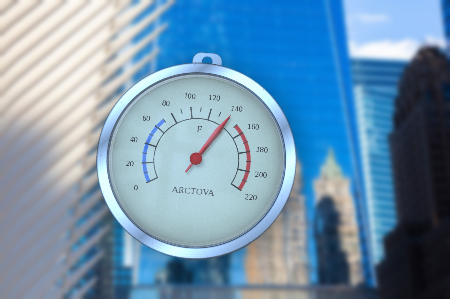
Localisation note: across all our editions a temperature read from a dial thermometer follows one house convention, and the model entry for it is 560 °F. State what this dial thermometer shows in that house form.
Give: 140 °F
